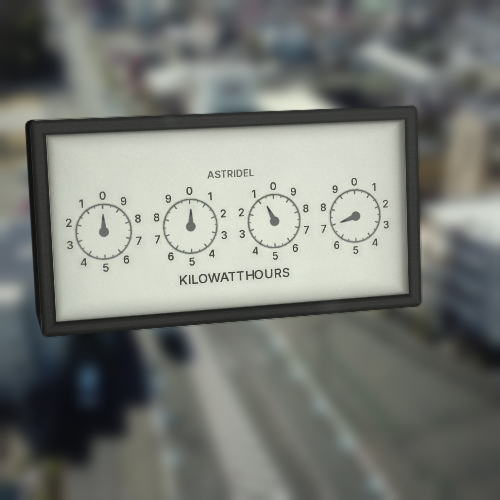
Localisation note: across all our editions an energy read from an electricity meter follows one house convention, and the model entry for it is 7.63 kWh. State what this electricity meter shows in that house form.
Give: 7 kWh
